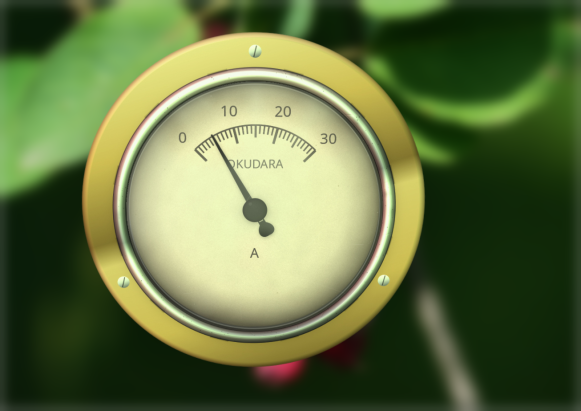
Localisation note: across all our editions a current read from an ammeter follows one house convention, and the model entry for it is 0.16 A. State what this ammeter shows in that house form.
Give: 5 A
